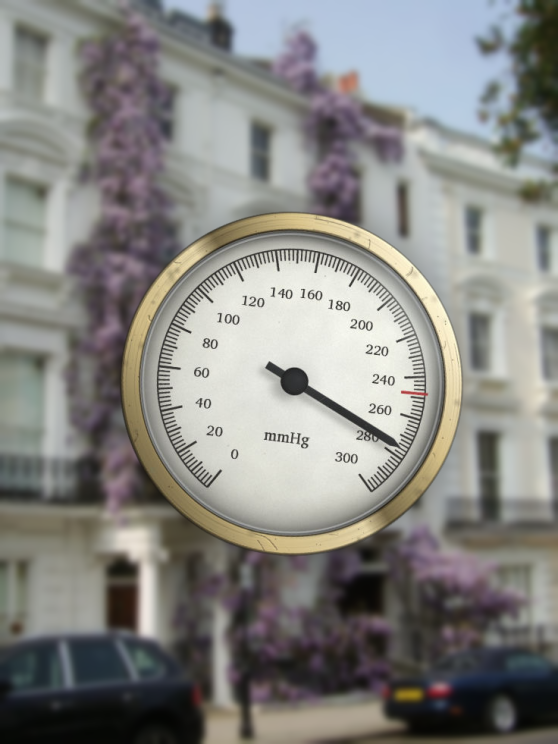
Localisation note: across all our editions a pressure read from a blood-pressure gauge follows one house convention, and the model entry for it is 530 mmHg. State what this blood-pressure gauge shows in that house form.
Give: 276 mmHg
